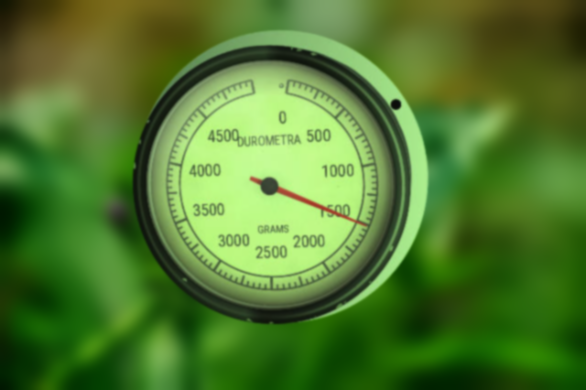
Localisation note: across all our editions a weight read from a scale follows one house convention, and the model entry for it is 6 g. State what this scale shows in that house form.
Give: 1500 g
